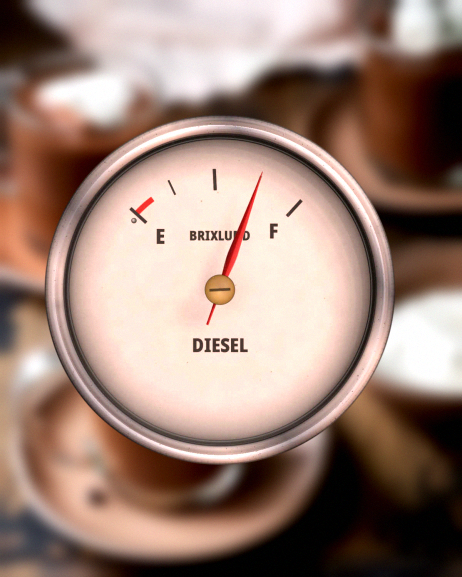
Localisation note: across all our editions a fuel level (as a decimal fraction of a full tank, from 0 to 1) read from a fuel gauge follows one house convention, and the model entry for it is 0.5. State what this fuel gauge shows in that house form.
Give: 0.75
